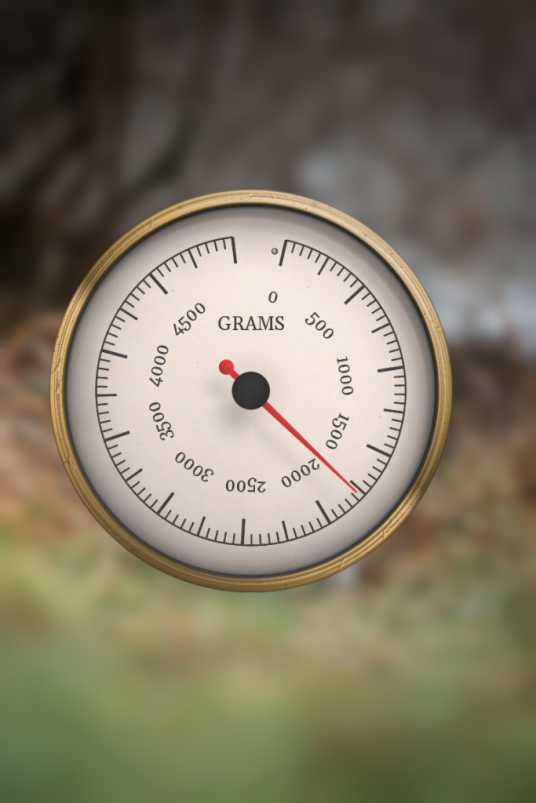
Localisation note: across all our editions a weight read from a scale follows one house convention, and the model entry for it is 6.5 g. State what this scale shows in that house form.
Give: 1775 g
